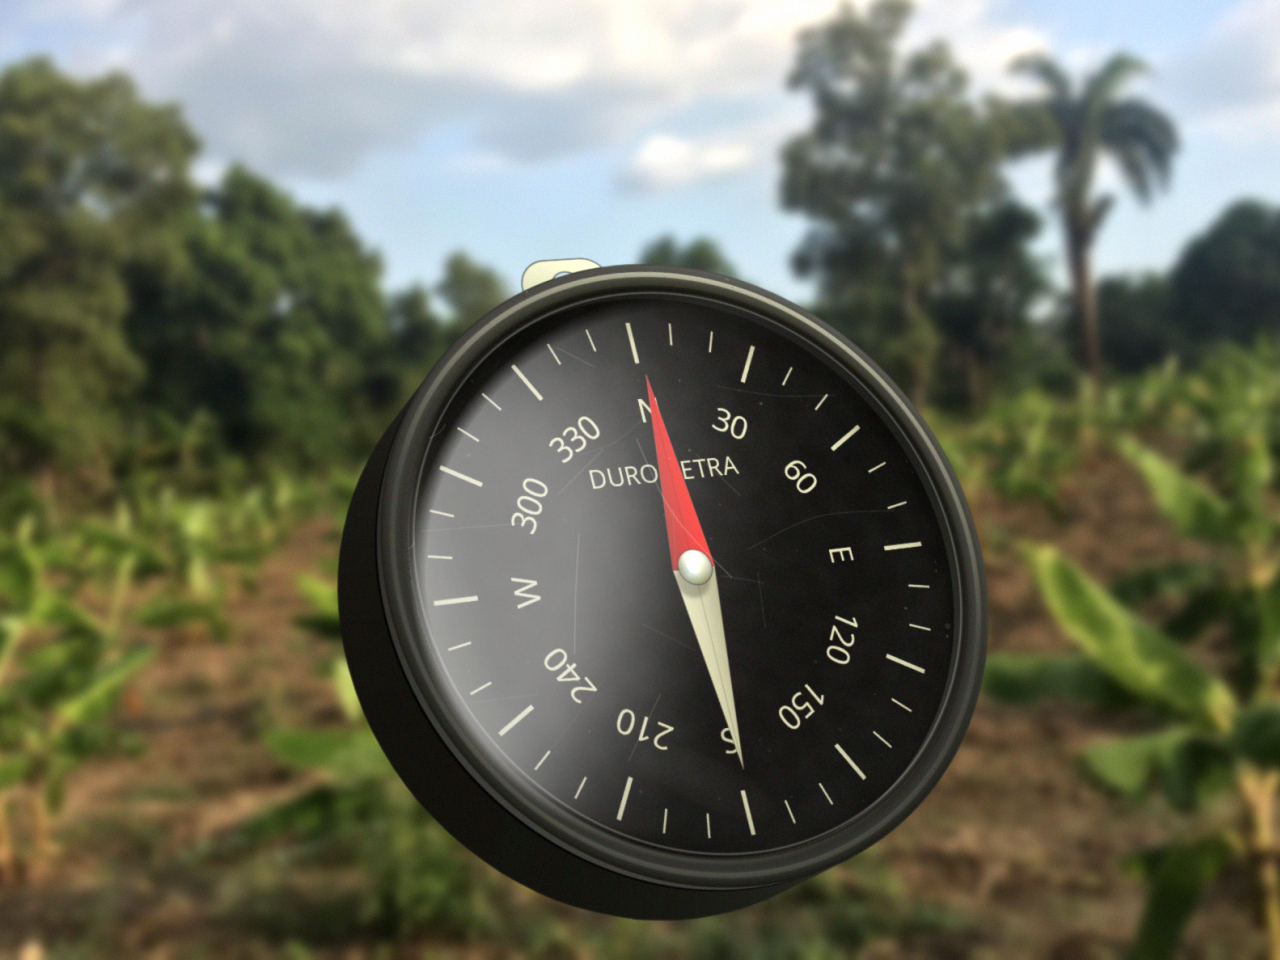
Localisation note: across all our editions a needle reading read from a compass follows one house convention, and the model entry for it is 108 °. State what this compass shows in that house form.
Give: 0 °
